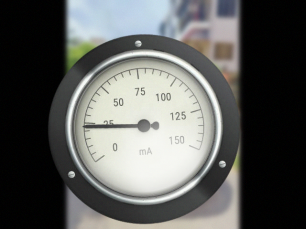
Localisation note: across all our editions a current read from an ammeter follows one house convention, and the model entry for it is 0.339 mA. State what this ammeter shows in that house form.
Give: 22.5 mA
